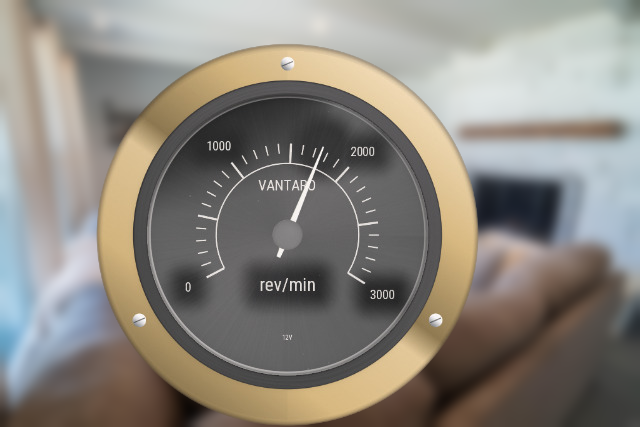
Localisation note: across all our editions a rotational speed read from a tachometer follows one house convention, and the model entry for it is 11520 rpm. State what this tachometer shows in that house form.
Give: 1750 rpm
